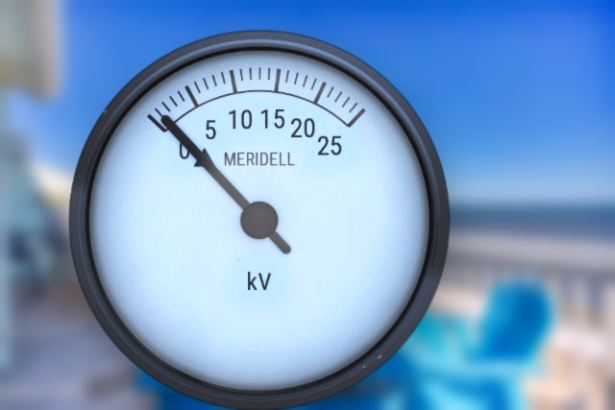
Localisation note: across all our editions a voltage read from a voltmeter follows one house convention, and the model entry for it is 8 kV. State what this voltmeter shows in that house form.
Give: 1 kV
